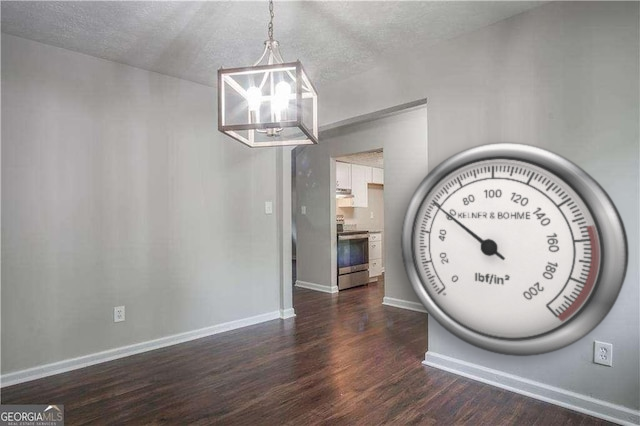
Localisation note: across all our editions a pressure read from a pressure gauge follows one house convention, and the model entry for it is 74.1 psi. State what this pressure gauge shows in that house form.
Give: 60 psi
